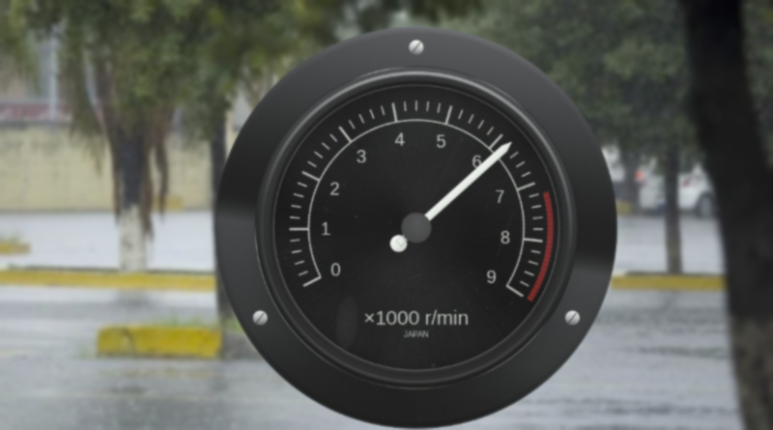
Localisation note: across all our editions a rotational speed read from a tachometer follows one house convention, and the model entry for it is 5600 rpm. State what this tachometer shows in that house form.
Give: 6200 rpm
